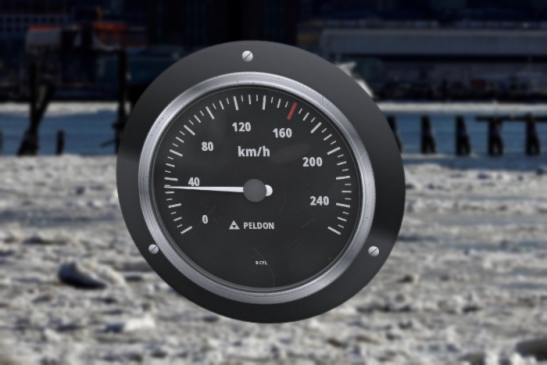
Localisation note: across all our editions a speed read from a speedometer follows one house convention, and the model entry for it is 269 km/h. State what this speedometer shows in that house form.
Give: 35 km/h
